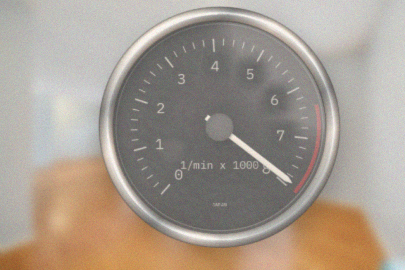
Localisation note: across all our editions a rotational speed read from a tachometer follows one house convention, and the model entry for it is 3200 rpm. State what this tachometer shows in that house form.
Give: 7900 rpm
